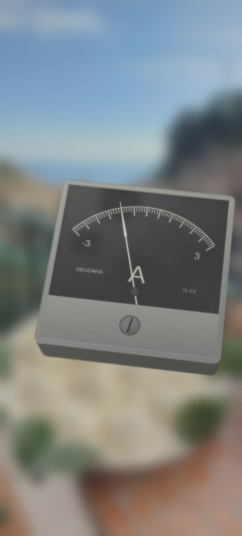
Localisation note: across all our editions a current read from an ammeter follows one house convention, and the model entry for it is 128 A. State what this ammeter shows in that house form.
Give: -1 A
